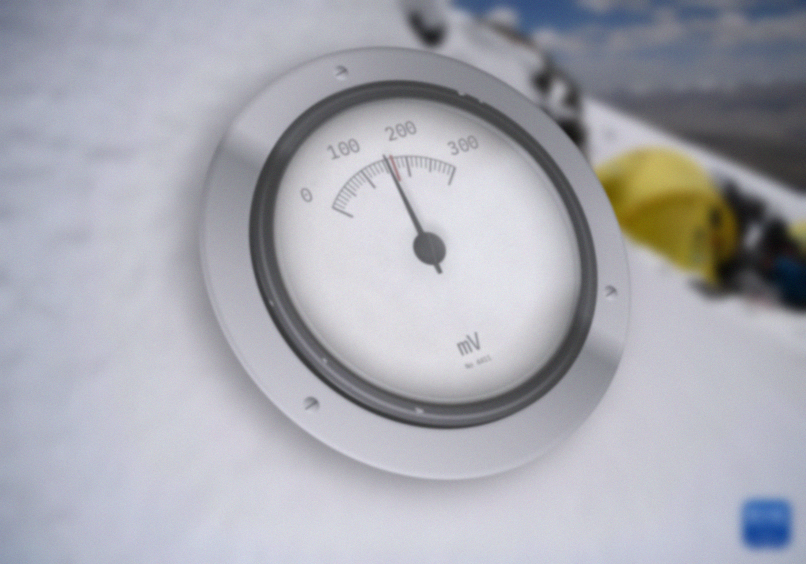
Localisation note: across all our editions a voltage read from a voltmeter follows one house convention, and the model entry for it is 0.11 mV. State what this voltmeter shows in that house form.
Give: 150 mV
